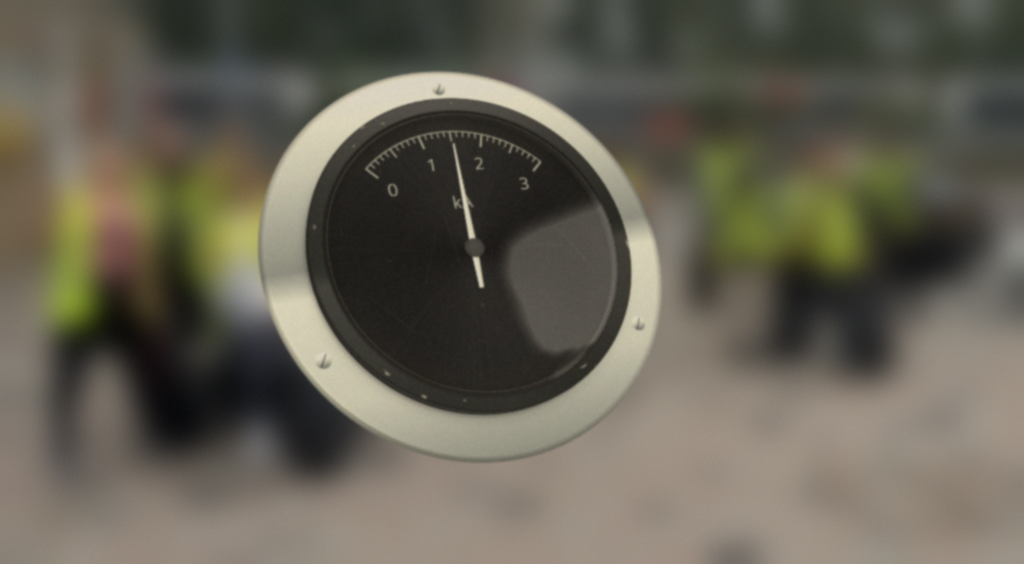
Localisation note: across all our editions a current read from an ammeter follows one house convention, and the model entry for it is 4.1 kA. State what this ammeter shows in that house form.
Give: 1.5 kA
